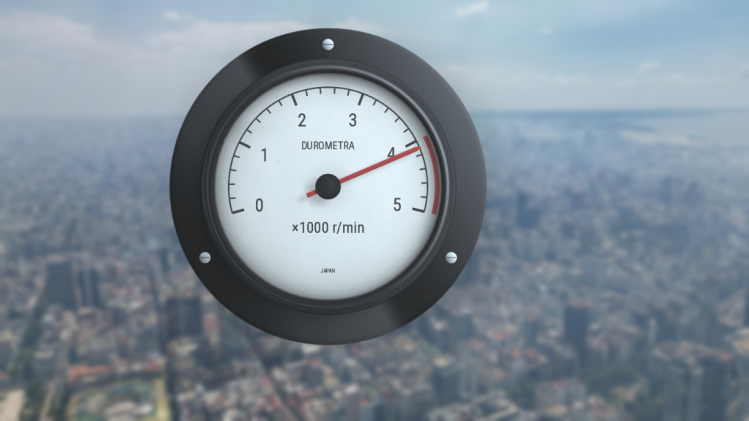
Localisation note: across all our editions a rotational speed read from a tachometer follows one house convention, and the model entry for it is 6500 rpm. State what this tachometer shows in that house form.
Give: 4100 rpm
